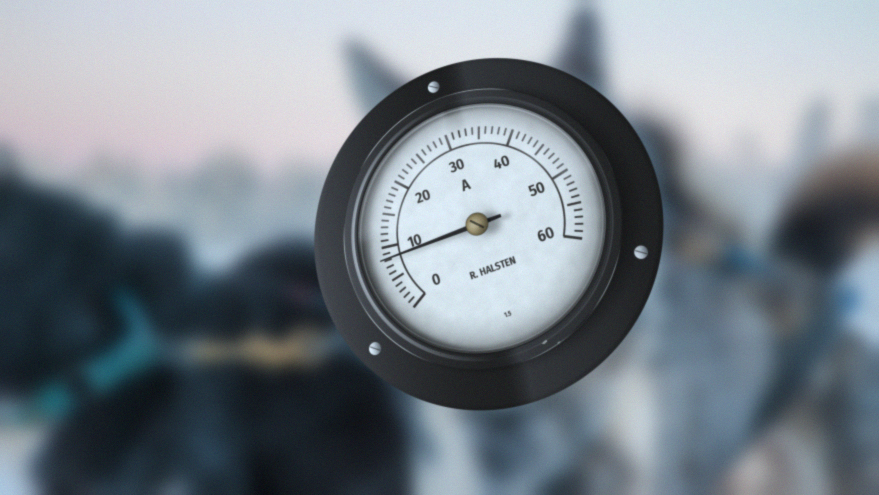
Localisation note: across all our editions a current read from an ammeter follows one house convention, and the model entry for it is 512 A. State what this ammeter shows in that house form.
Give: 8 A
